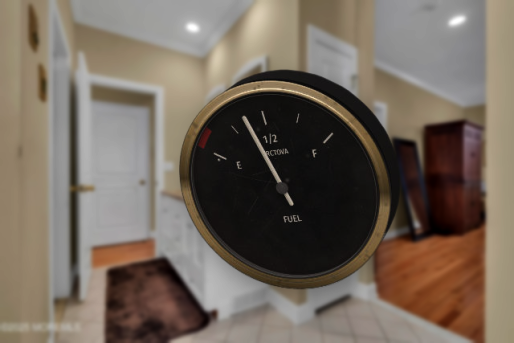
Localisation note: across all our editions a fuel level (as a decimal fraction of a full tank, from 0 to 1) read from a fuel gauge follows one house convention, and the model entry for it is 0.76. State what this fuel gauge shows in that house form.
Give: 0.375
